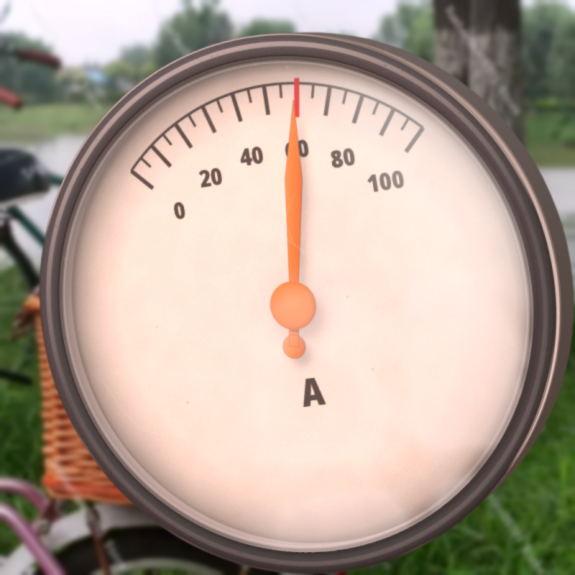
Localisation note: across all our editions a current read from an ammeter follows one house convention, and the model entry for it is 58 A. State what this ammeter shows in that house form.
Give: 60 A
